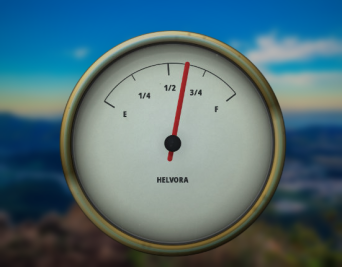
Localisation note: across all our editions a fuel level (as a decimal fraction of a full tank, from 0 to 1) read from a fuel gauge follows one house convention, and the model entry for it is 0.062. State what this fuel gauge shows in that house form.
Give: 0.625
